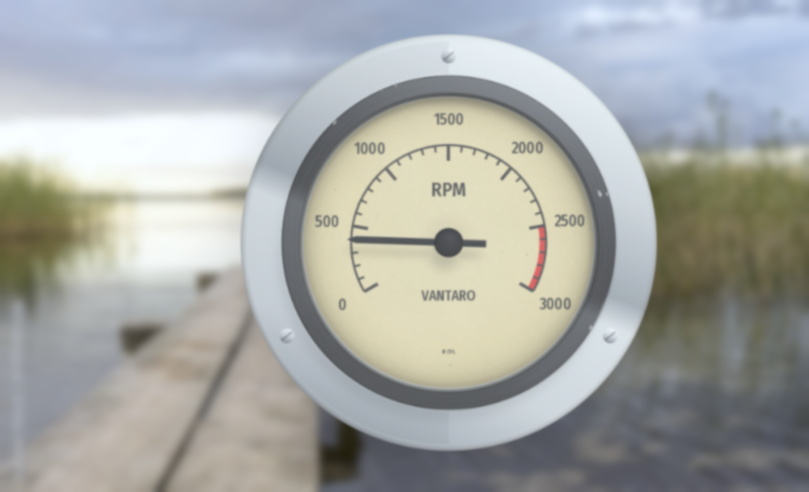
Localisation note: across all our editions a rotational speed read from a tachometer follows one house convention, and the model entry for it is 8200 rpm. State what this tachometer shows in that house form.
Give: 400 rpm
